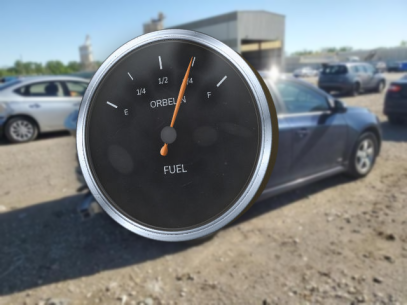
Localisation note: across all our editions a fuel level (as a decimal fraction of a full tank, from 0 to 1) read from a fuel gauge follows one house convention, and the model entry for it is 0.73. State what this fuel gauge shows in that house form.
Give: 0.75
